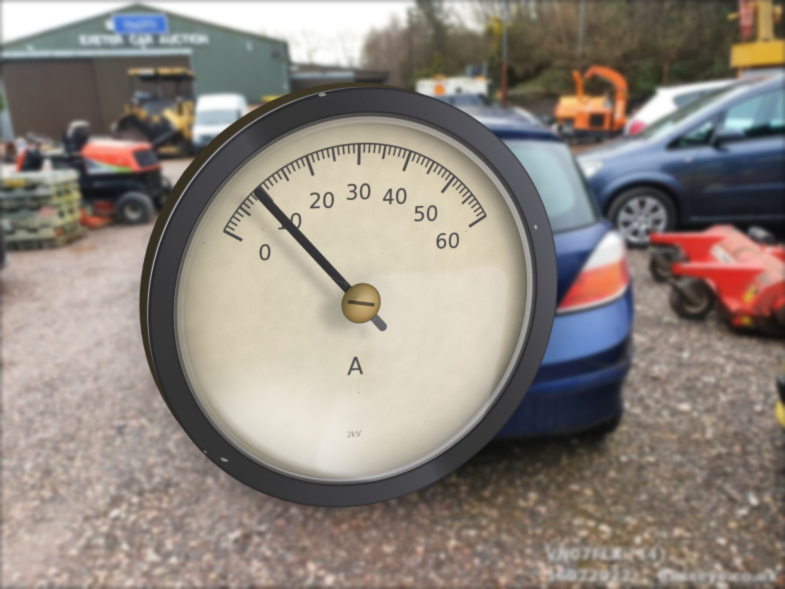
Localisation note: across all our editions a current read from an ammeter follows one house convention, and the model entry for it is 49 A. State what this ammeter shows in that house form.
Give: 9 A
